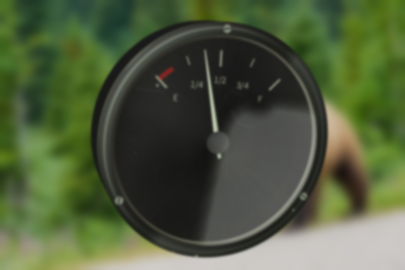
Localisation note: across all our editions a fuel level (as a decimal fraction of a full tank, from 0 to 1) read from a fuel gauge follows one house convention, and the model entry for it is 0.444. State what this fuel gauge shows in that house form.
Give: 0.375
